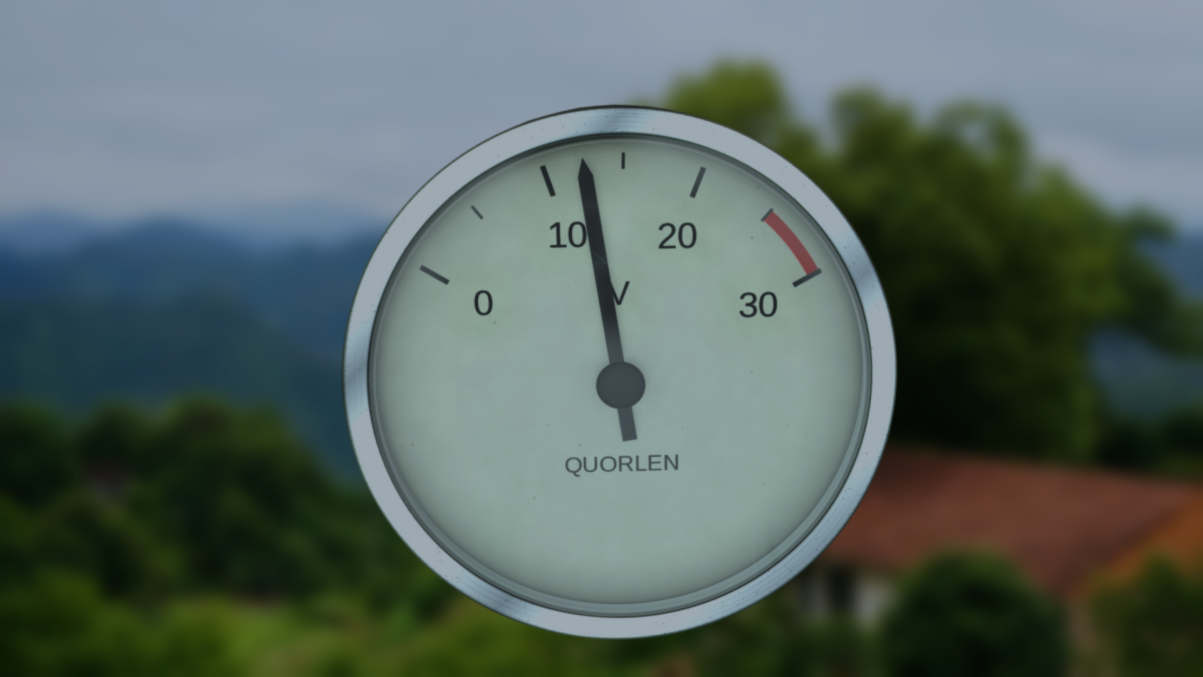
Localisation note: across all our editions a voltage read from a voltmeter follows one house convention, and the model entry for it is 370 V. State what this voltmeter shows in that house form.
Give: 12.5 V
